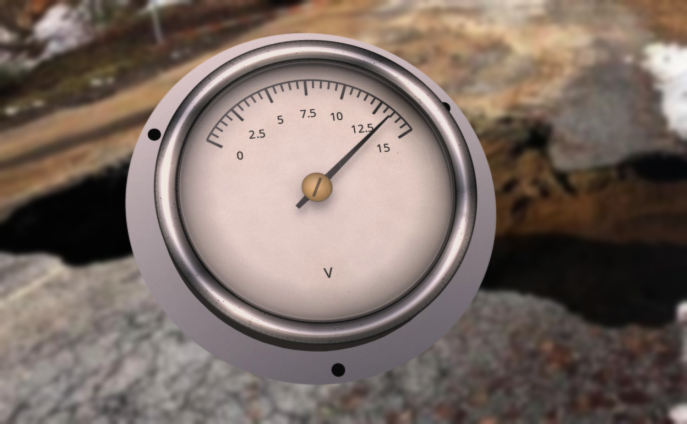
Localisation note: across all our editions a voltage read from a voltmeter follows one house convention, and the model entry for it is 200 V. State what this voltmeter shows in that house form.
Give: 13.5 V
